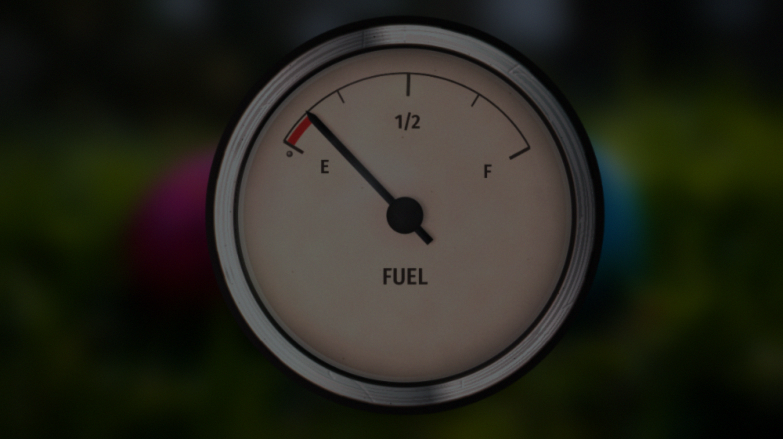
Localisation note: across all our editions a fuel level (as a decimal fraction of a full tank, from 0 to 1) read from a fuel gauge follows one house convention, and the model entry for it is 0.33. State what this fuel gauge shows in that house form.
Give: 0.125
